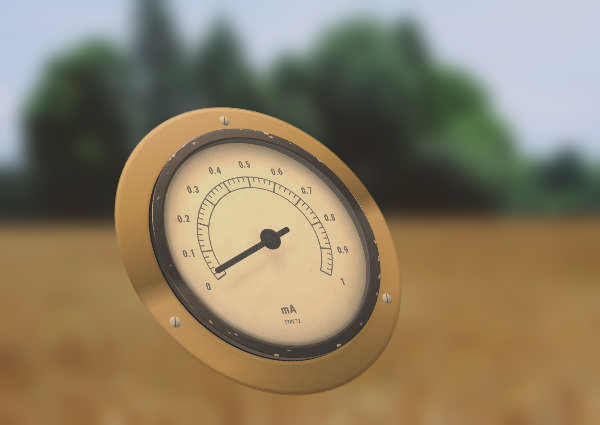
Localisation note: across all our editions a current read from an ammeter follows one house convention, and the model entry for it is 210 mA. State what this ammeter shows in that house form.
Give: 0.02 mA
